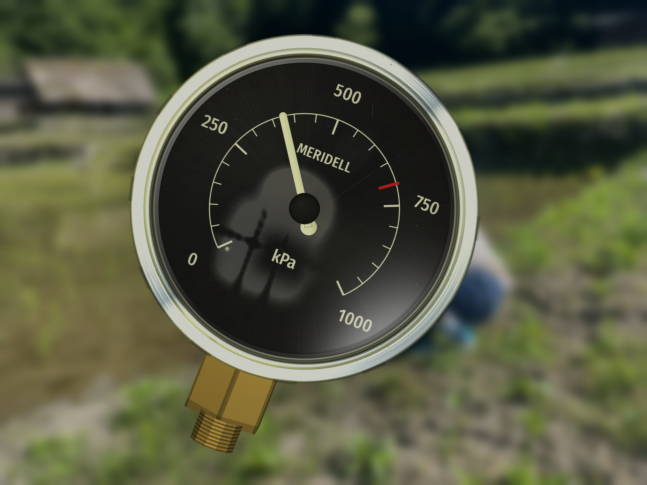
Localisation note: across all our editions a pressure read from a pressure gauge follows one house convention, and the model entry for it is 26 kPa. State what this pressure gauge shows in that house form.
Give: 375 kPa
